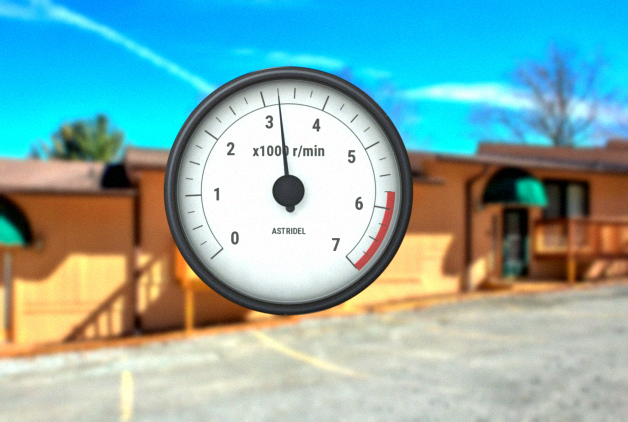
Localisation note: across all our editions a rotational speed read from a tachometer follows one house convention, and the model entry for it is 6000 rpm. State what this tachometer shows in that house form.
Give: 3250 rpm
